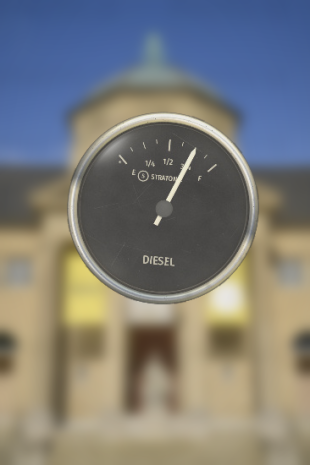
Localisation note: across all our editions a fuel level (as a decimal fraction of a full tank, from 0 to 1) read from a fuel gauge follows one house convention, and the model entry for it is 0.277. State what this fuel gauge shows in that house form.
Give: 0.75
